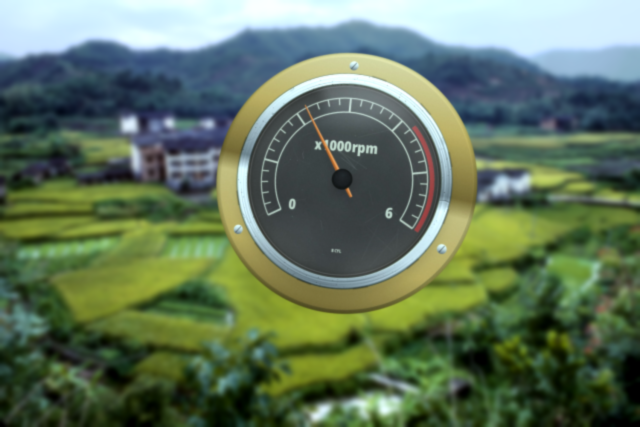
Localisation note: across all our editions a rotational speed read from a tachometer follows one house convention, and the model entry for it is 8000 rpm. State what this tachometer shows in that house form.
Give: 2200 rpm
